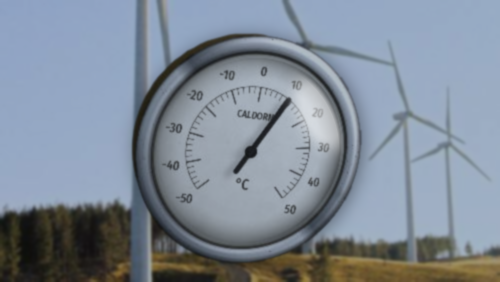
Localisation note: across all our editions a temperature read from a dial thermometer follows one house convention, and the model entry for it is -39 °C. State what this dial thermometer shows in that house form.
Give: 10 °C
